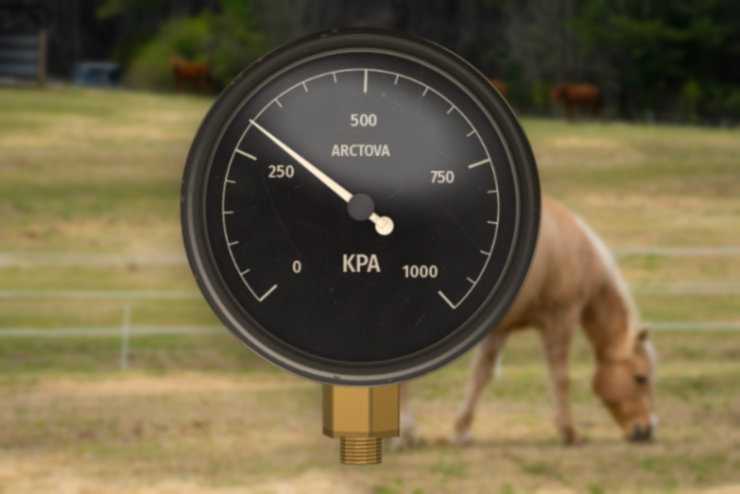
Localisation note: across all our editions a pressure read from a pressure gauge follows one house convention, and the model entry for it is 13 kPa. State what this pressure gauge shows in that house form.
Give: 300 kPa
